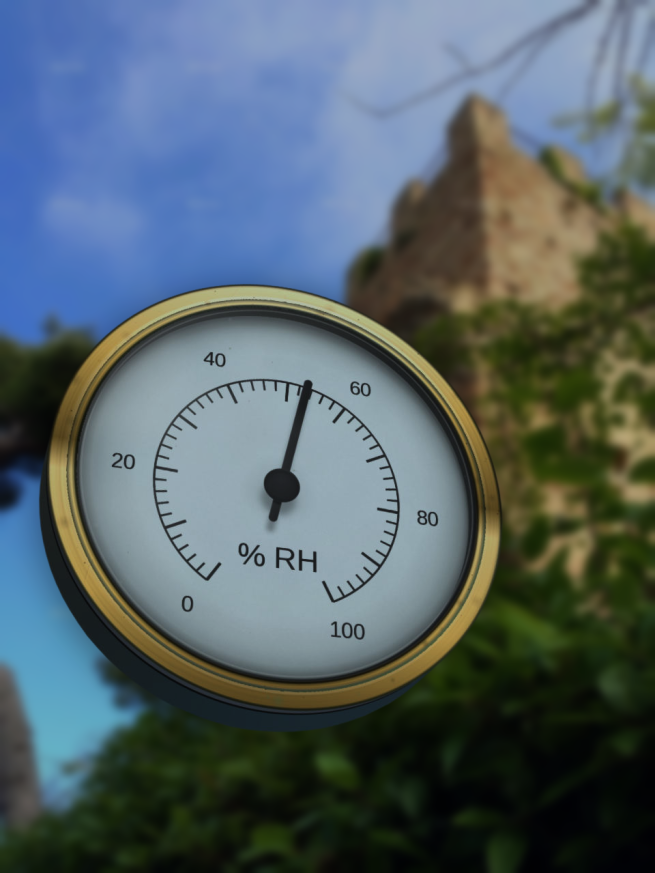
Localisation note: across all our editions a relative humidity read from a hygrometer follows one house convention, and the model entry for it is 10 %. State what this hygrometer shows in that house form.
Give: 53 %
